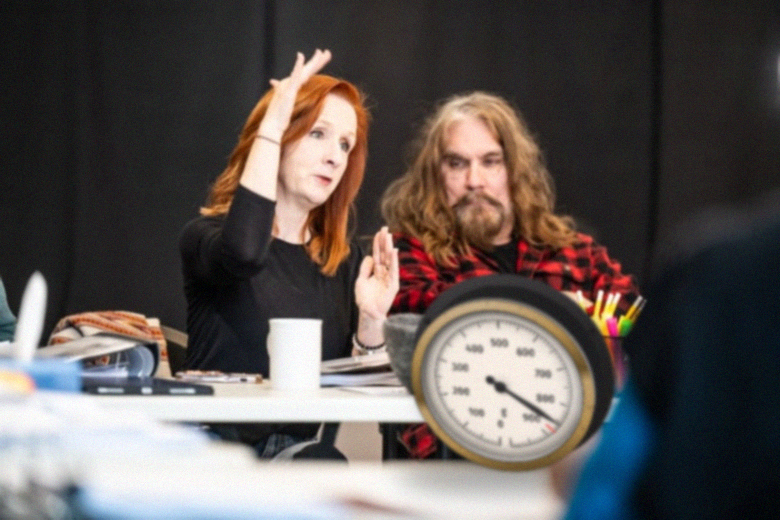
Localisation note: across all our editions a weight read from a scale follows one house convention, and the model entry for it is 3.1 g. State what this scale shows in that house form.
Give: 850 g
